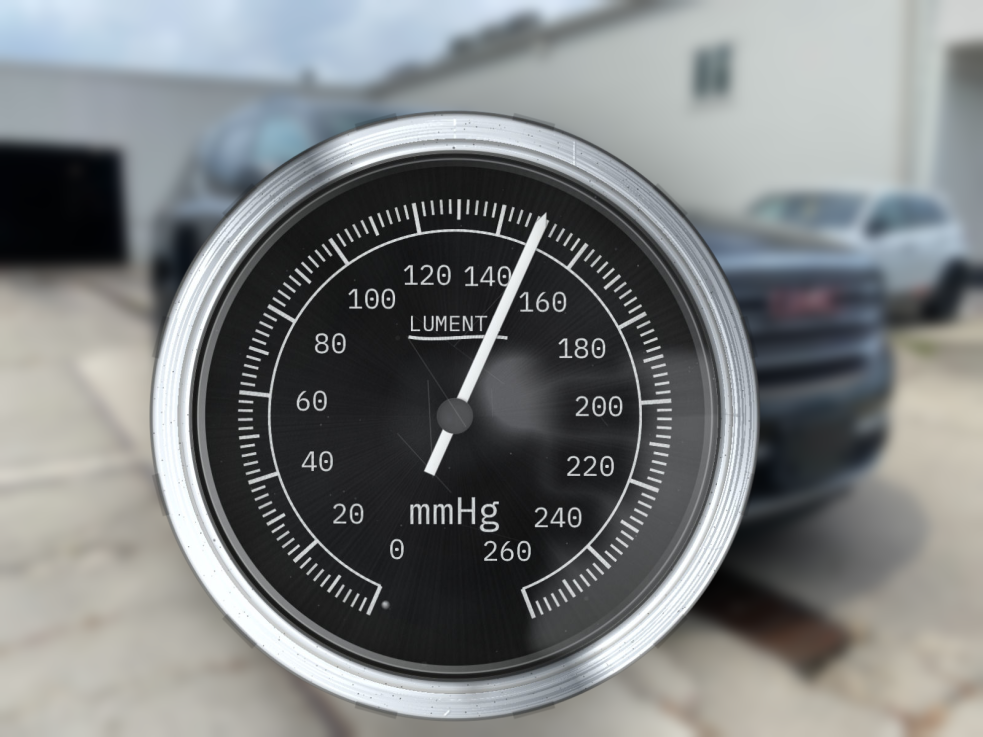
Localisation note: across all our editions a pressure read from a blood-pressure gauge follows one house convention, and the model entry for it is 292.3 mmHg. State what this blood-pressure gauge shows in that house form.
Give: 149 mmHg
